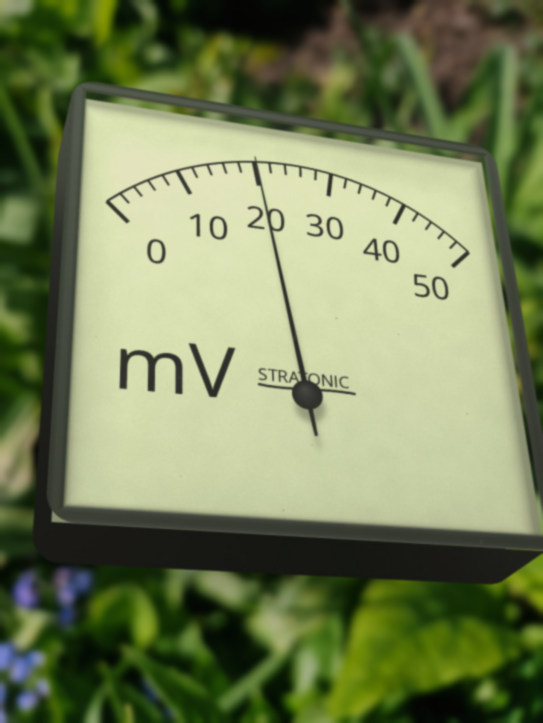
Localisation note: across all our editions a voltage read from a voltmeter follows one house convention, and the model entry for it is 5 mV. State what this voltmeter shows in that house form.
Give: 20 mV
